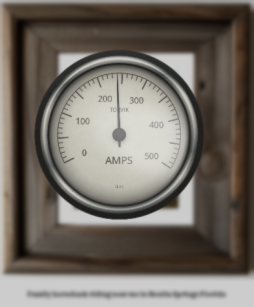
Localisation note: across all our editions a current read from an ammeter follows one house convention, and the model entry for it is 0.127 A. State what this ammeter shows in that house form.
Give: 240 A
